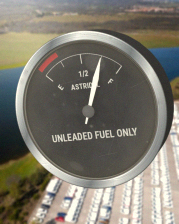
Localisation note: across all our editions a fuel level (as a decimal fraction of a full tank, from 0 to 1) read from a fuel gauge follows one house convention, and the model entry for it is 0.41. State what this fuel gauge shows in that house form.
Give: 0.75
